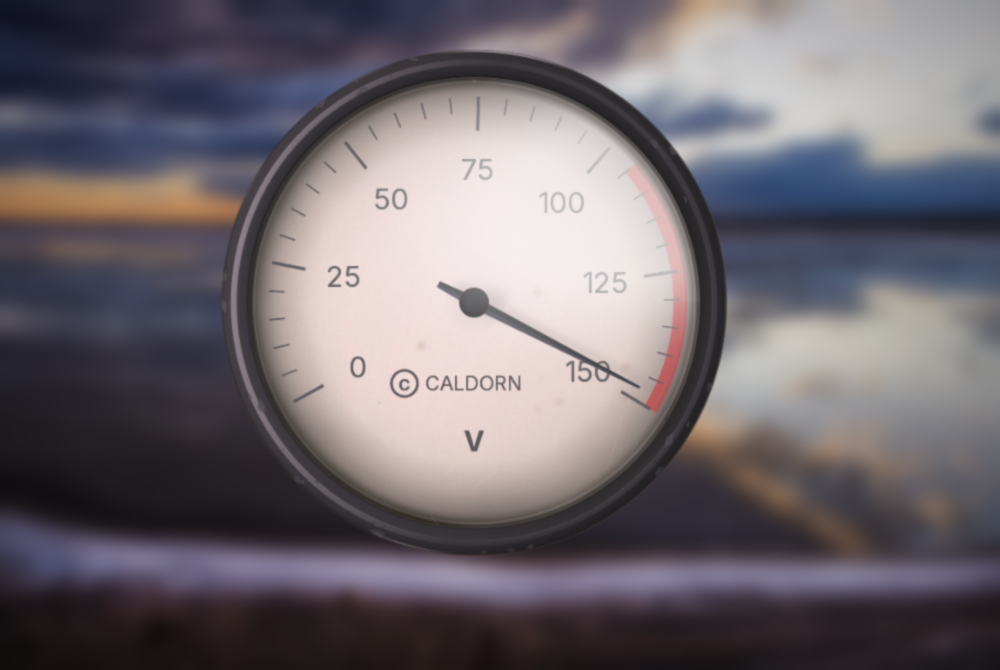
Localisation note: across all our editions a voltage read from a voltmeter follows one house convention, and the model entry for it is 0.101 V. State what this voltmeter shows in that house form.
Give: 147.5 V
